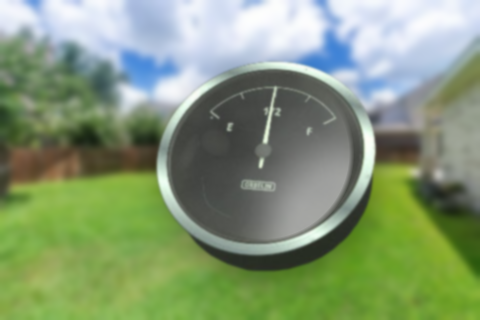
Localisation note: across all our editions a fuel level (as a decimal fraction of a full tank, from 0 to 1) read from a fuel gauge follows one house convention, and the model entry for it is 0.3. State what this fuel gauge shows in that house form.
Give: 0.5
